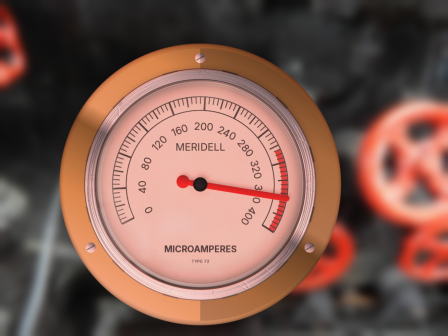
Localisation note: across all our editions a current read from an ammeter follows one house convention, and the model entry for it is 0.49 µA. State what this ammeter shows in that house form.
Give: 360 µA
